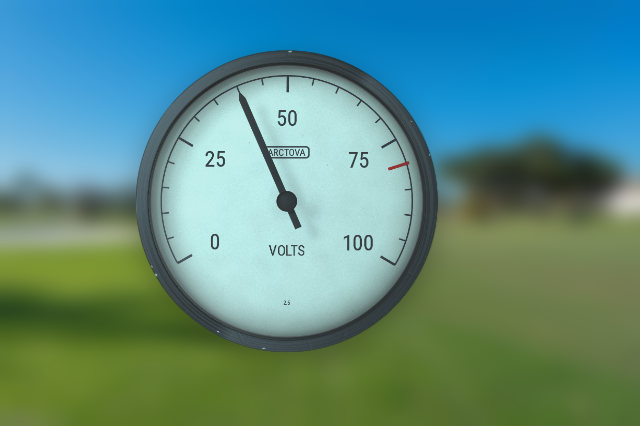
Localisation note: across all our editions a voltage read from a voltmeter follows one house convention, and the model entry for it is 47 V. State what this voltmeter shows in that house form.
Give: 40 V
